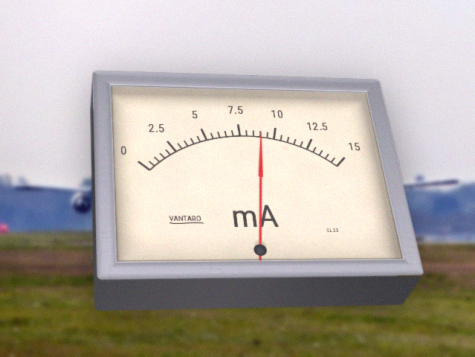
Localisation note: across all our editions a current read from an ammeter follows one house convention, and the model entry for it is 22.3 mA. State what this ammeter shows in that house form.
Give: 9 mA
